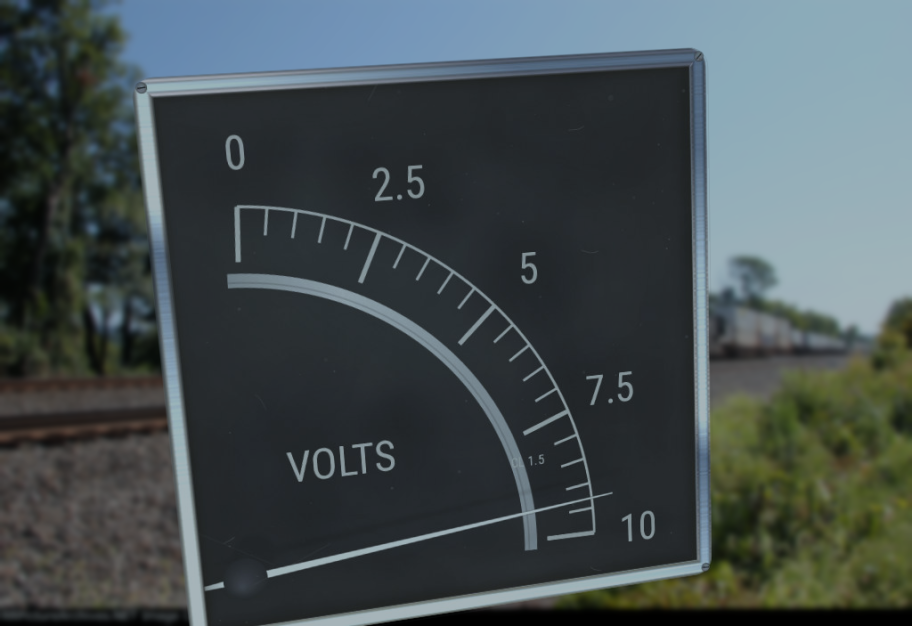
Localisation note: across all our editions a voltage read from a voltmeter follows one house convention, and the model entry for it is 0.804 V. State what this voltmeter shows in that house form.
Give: 9.25 V
